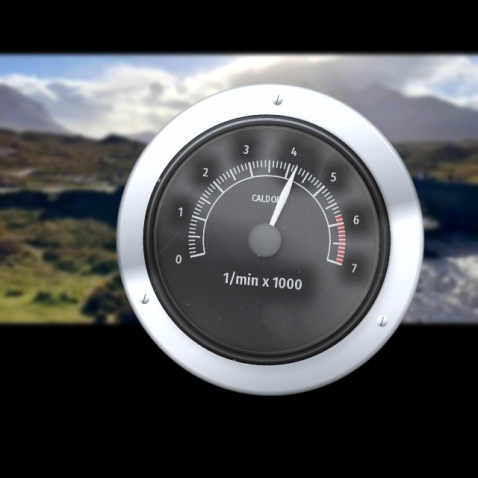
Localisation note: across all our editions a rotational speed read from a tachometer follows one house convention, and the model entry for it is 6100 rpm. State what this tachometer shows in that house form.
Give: 4200 rpm
